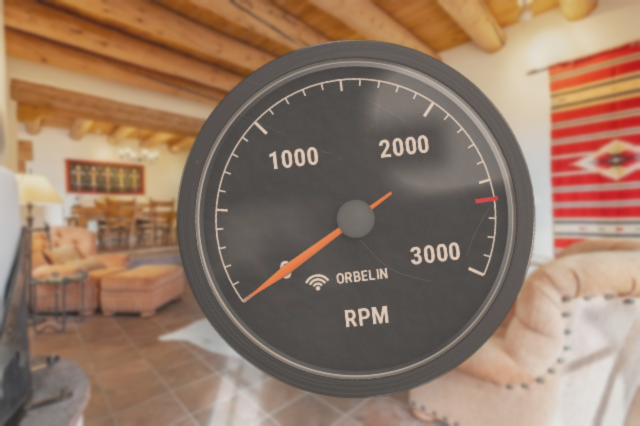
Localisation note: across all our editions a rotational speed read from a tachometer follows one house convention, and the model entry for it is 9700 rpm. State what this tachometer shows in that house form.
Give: 0 rpm
